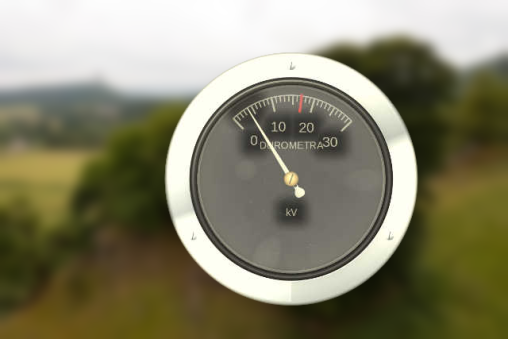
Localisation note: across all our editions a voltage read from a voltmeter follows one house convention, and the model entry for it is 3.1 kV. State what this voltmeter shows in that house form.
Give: 4 kV
